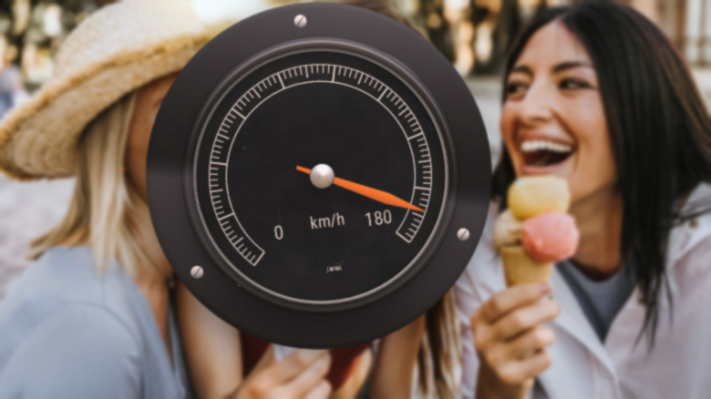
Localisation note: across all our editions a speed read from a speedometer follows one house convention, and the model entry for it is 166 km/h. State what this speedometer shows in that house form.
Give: 168 km/h
